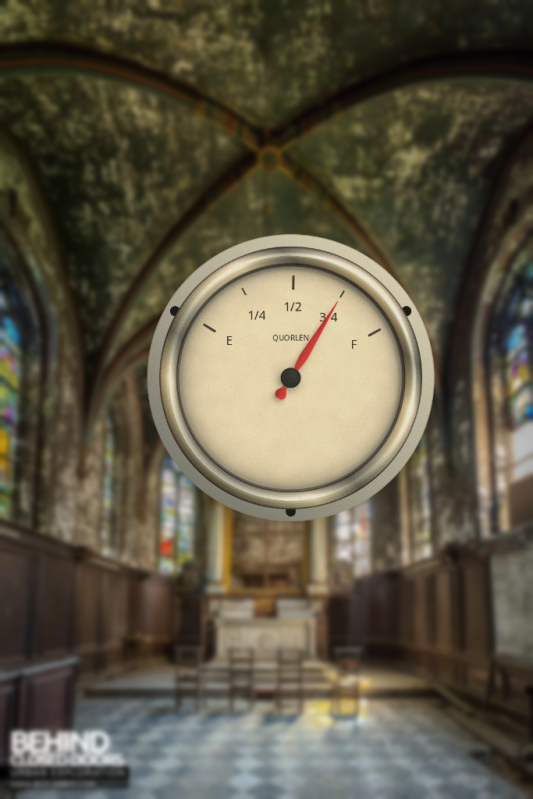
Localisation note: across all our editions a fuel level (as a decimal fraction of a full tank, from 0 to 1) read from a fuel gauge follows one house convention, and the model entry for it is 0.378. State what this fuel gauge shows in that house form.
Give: 0.75
